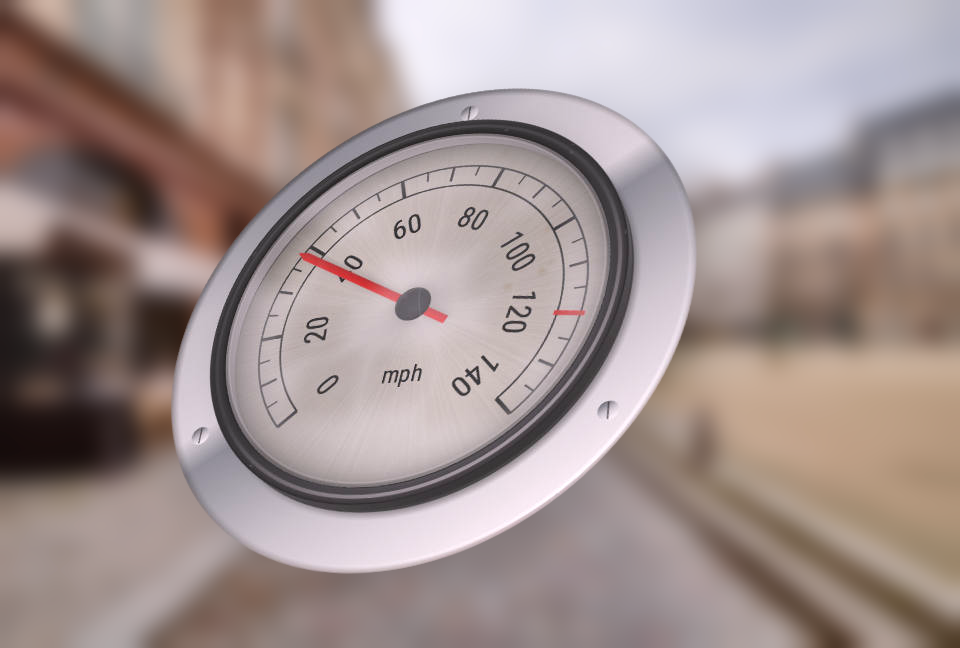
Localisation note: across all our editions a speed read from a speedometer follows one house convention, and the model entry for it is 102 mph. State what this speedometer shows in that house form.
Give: 37.5 mph
